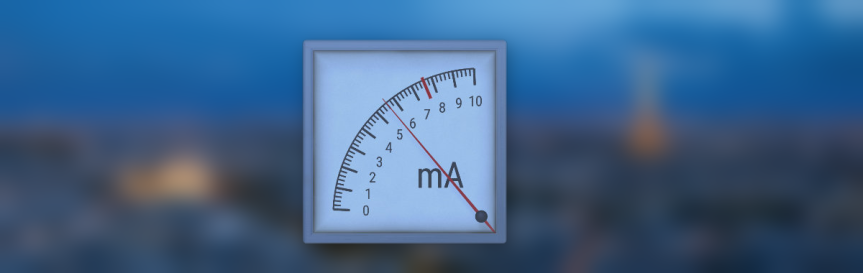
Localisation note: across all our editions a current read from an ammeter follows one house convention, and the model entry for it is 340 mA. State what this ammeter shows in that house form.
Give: 5.6 mA
